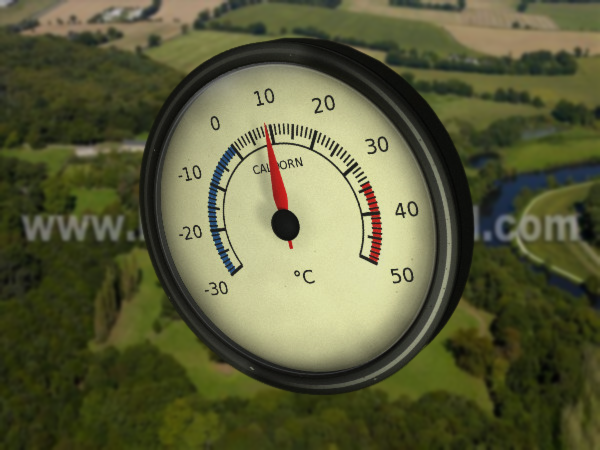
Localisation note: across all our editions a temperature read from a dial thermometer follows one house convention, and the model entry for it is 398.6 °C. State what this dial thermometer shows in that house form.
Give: 10 °C
